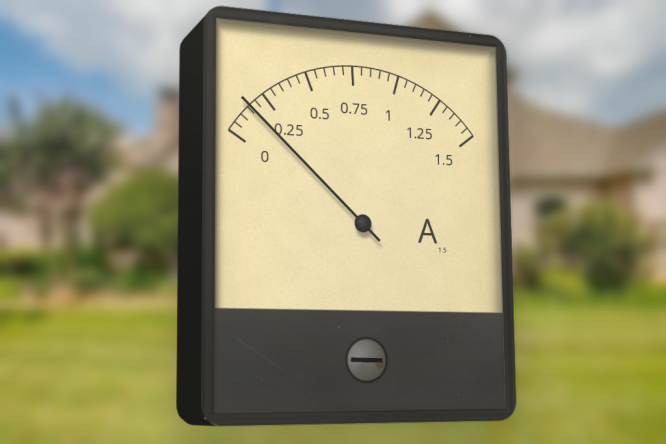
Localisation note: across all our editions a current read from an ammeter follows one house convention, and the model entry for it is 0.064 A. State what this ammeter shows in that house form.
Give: 0.15 A
